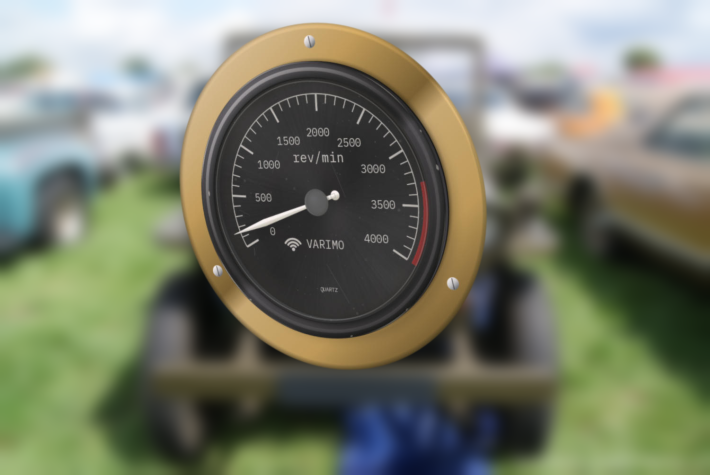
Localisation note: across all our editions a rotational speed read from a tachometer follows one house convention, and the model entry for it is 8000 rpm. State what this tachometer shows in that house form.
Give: 150 rpm
